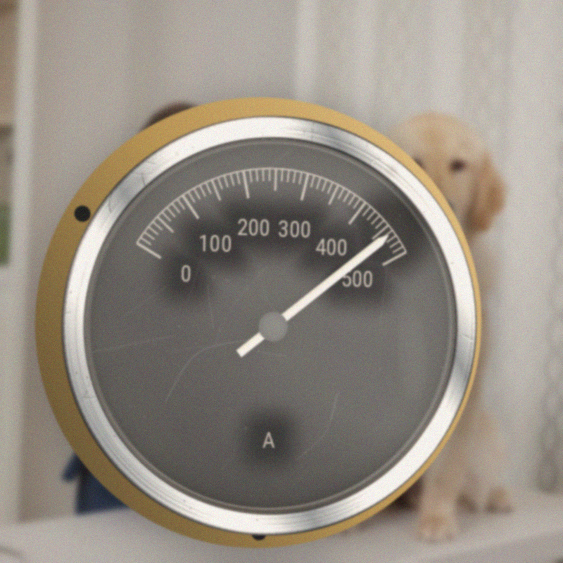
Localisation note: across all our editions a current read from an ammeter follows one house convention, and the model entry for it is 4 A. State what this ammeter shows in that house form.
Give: 460 A
